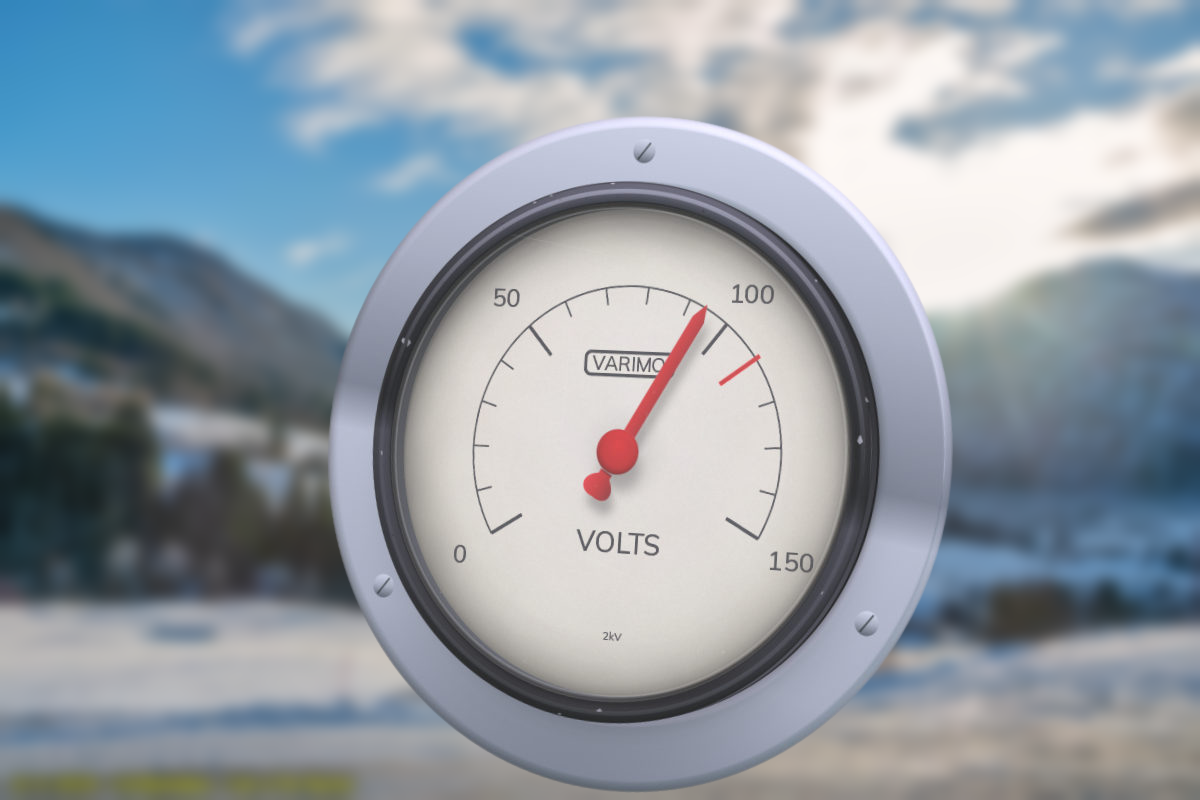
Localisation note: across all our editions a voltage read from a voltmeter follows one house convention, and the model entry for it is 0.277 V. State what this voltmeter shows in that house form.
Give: 95 V
